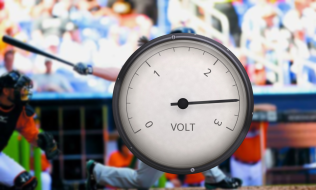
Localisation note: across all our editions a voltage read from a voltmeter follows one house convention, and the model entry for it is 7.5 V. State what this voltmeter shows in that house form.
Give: 2.6 V
